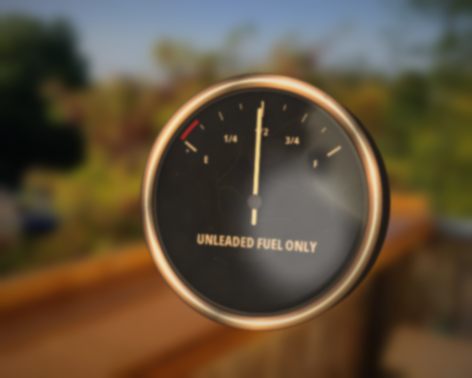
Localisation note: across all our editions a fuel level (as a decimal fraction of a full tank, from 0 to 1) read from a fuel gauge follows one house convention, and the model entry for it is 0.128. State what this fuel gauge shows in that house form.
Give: 0.5
